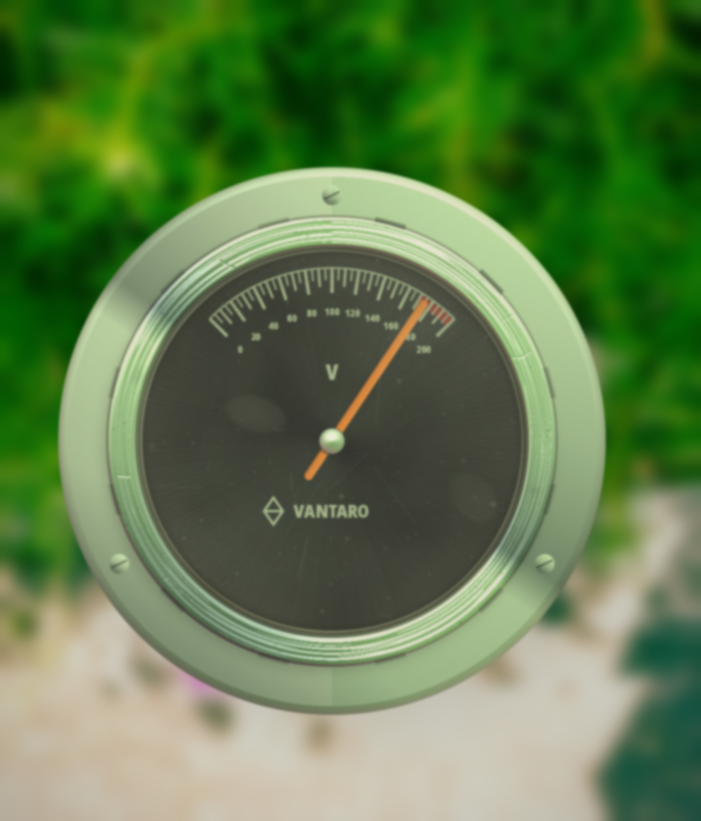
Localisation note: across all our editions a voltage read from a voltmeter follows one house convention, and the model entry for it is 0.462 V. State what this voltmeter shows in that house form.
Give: 175 V
